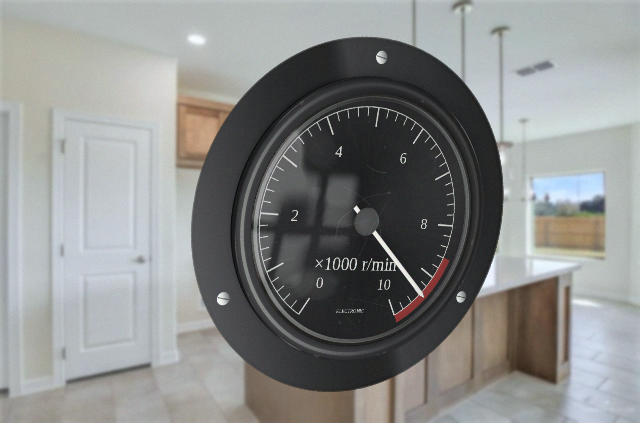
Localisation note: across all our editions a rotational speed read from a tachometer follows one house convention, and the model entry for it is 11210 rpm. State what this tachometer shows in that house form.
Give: 9400 rpm
